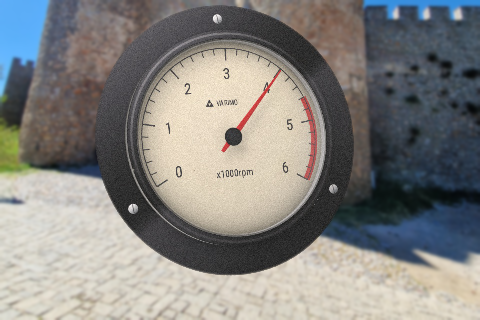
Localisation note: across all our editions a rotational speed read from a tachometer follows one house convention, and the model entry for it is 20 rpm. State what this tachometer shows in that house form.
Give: 4000 rpm
